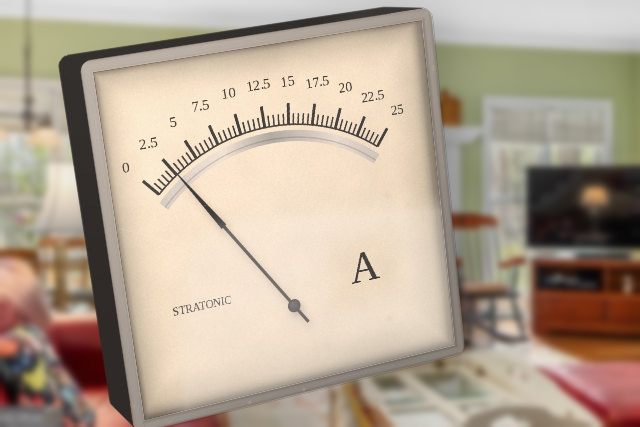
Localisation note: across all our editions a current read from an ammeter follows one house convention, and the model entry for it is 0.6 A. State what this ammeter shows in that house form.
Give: 2.5 A
